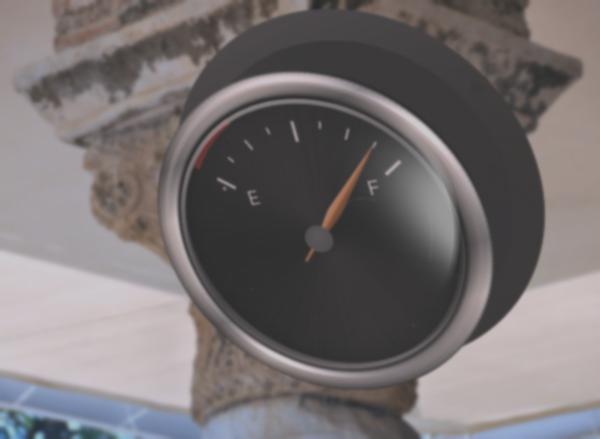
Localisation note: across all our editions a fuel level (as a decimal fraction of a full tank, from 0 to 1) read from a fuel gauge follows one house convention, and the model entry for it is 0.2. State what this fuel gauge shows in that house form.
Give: 0.875
